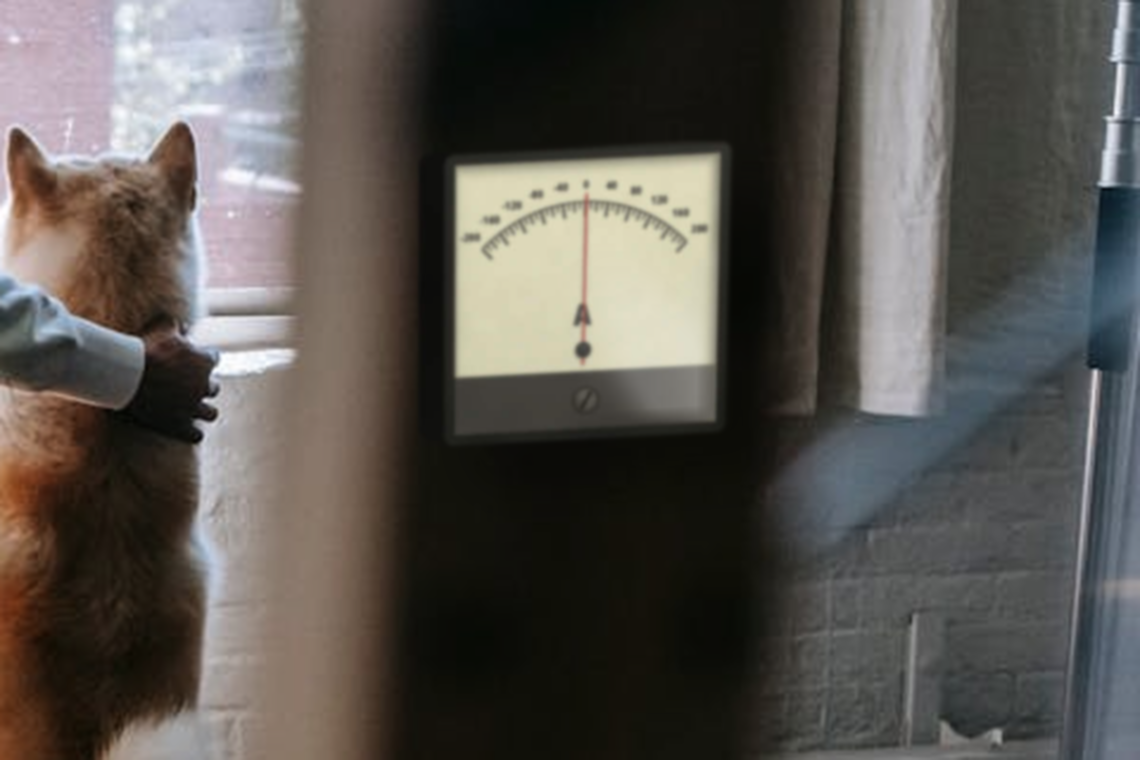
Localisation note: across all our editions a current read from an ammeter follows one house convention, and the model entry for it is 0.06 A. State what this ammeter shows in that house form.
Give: 0 A
